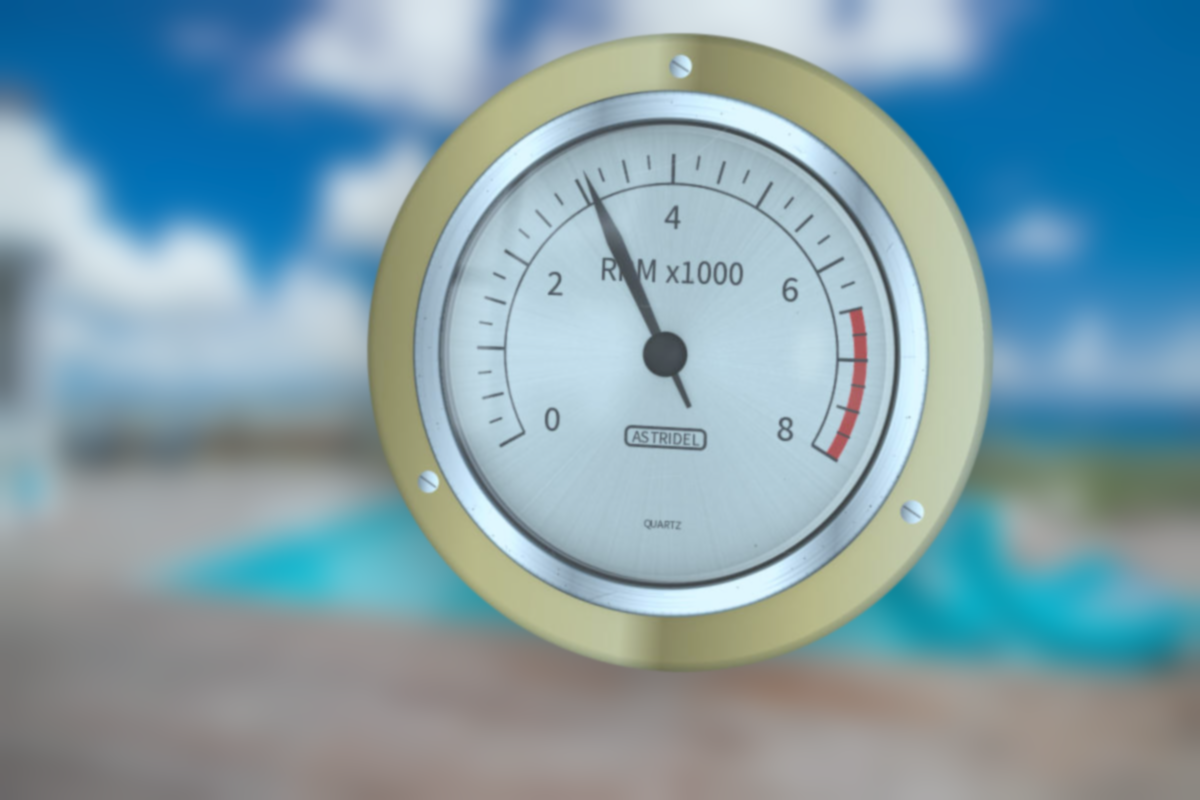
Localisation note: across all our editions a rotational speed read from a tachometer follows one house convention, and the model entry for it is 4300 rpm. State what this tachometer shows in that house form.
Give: 3125 rpm
